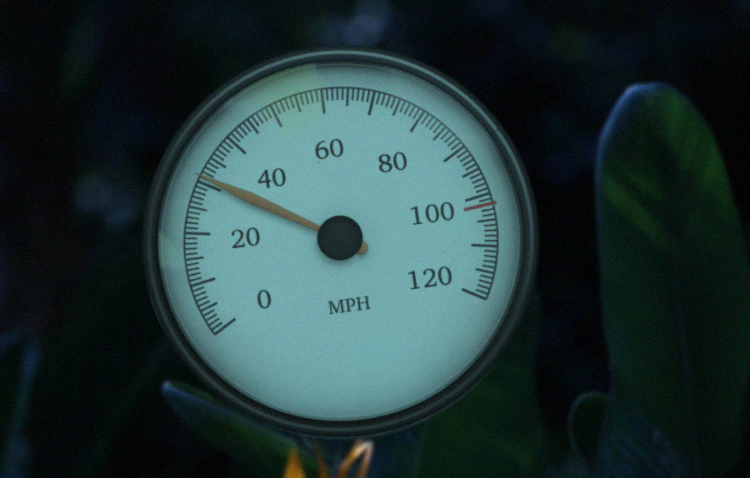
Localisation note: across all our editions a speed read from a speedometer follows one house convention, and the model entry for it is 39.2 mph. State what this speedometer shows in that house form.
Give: 31 mph
